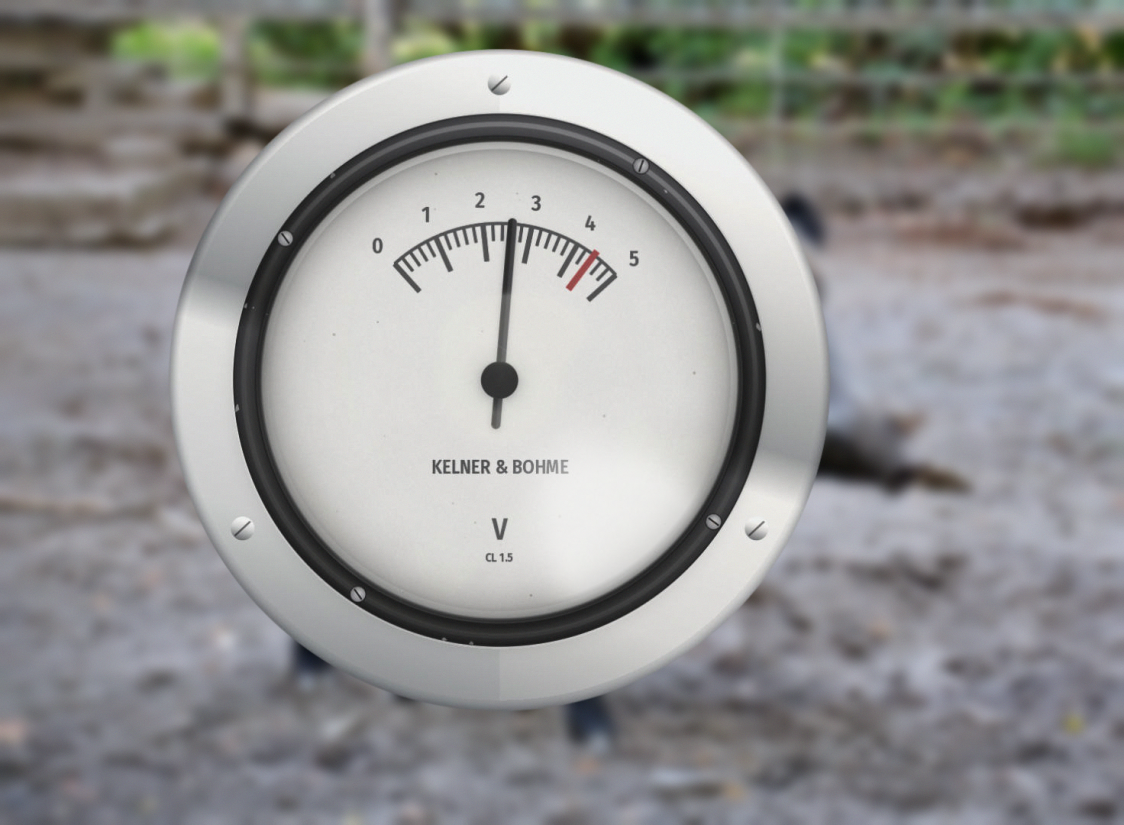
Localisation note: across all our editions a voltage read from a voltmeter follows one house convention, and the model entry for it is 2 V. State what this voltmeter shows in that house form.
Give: 2.6 V
